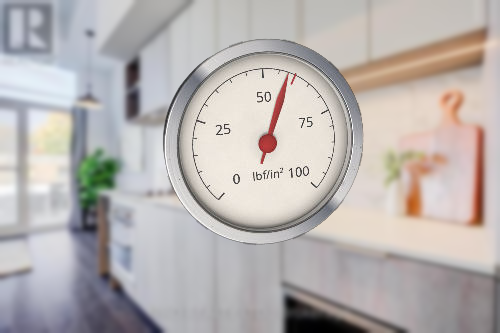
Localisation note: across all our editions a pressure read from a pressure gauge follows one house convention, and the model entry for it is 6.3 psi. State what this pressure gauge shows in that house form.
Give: 57.5 psi
